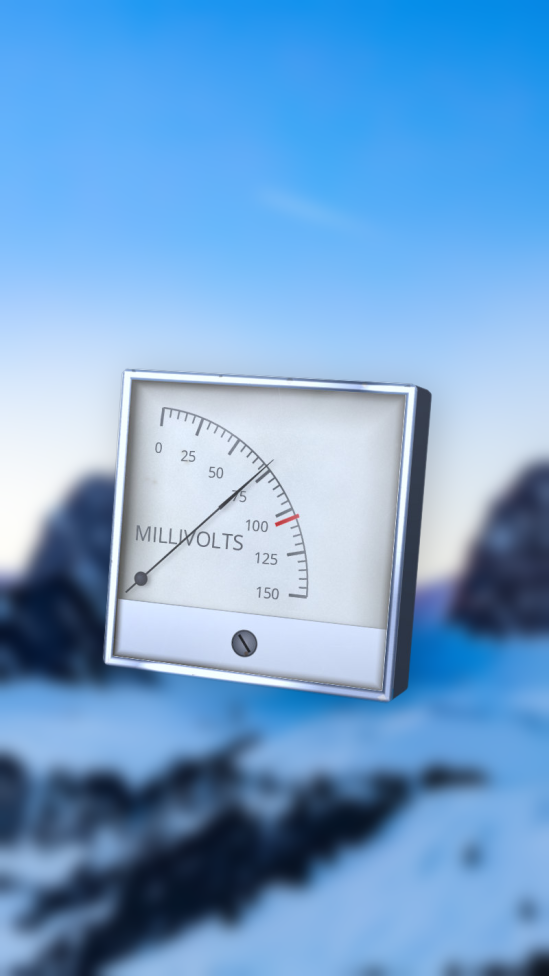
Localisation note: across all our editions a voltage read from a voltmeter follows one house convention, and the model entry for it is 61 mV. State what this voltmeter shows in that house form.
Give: 72.5 mV
